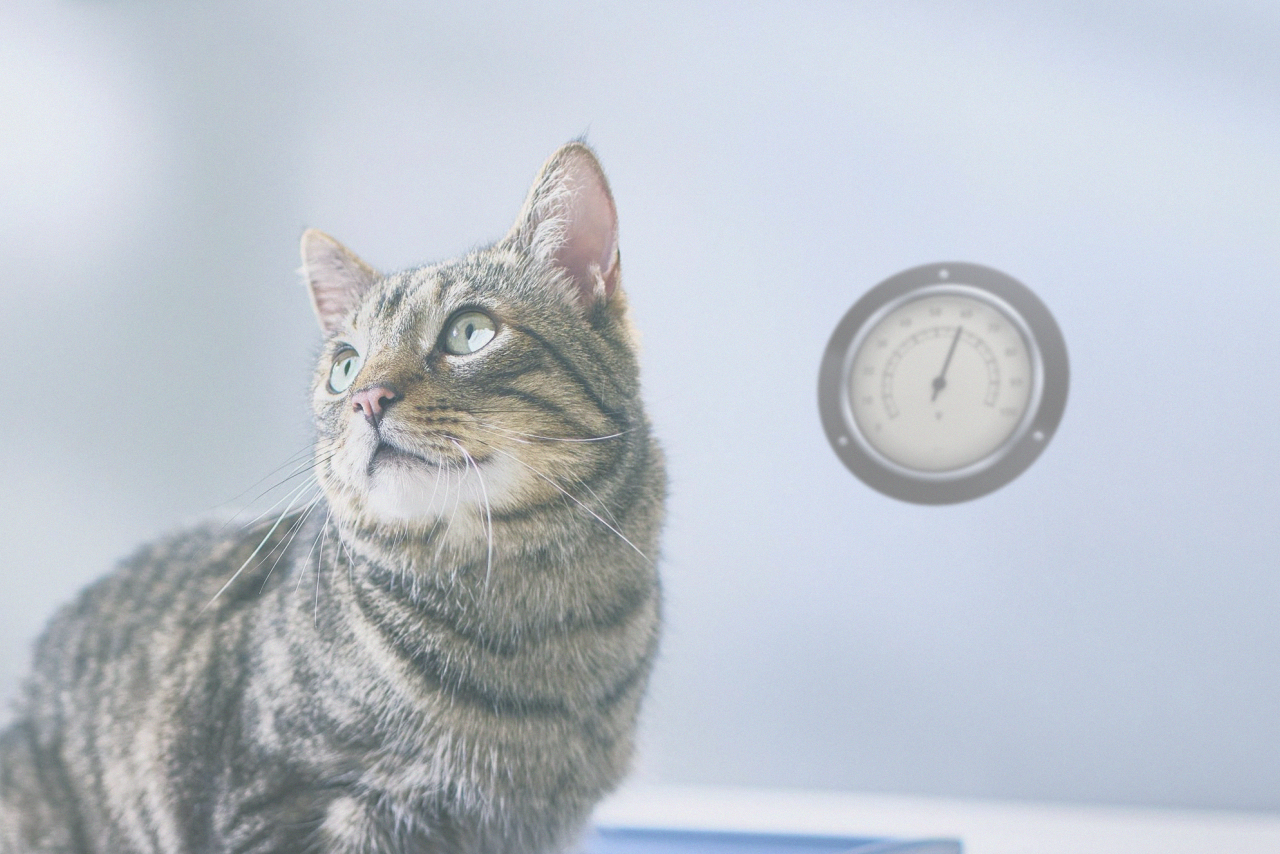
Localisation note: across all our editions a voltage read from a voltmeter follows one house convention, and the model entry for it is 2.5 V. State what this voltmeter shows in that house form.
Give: 60 V
